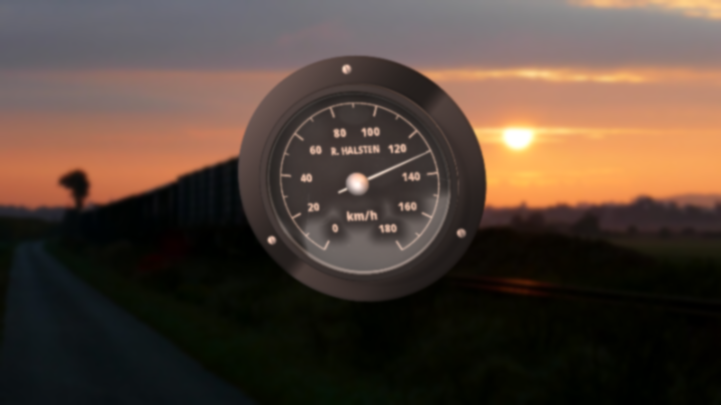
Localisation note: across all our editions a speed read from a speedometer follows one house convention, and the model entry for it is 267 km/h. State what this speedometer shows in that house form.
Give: 130 km/h
